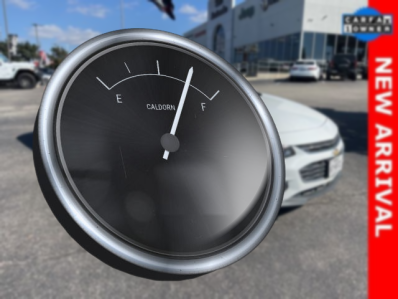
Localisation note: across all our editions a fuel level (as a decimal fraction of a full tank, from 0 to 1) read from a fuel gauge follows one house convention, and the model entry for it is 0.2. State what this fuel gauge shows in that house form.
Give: 0.75
